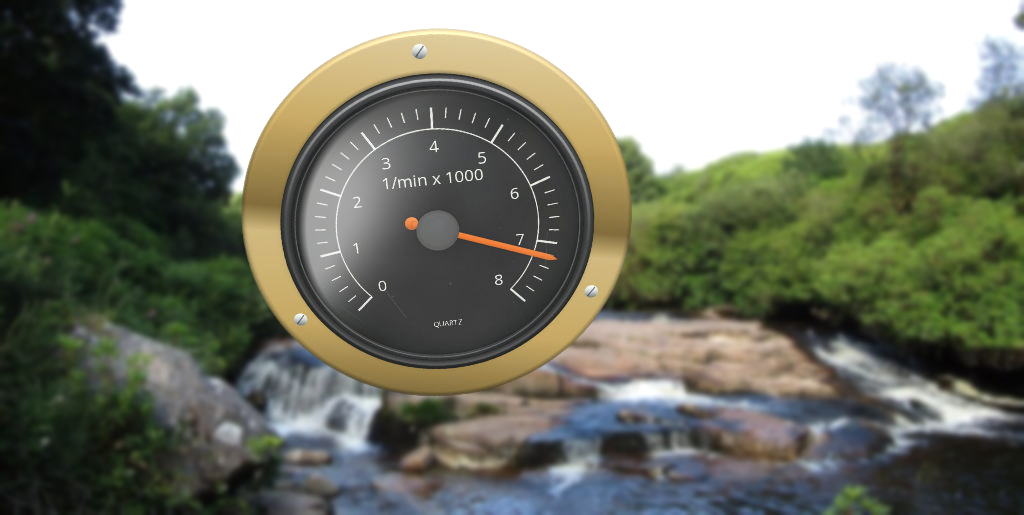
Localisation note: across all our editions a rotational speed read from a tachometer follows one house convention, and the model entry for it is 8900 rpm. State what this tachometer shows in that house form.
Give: 7200 rpm
